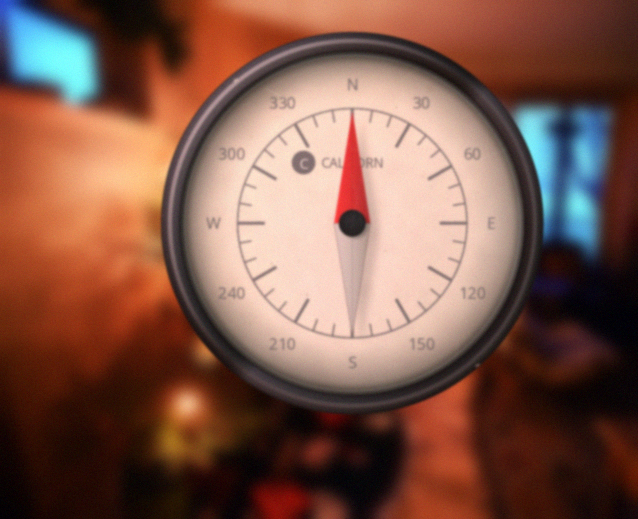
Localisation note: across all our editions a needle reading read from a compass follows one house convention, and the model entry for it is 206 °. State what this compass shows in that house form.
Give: 0 °
